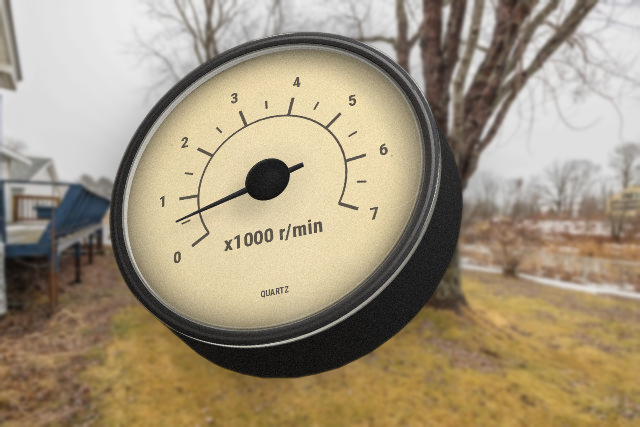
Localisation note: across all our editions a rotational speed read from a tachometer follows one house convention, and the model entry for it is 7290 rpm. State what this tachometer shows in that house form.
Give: 500 rpm
